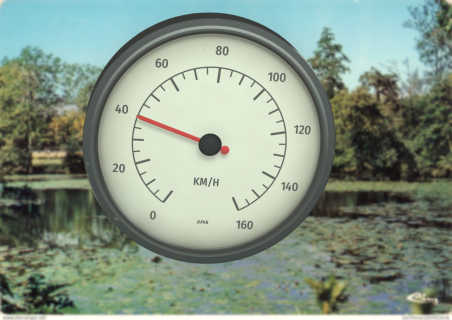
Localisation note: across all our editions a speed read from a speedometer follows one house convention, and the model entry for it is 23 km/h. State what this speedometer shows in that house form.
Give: 40 km/h
